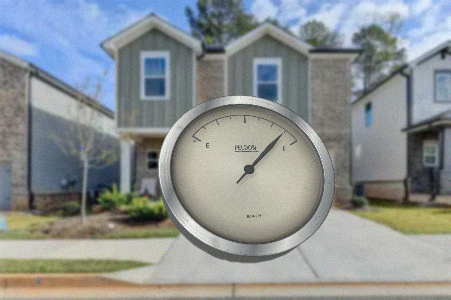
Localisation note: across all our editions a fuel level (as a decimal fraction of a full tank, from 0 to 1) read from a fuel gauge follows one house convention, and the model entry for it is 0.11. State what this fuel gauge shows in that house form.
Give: 0.875
